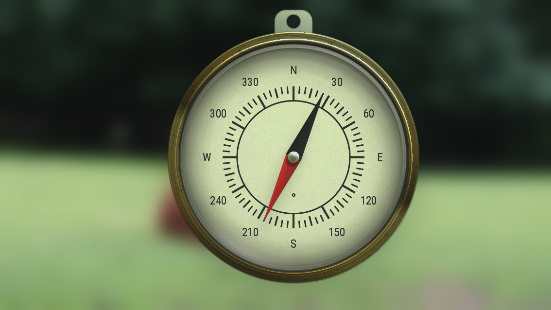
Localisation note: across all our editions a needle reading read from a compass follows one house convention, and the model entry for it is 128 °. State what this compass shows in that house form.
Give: 205 °
